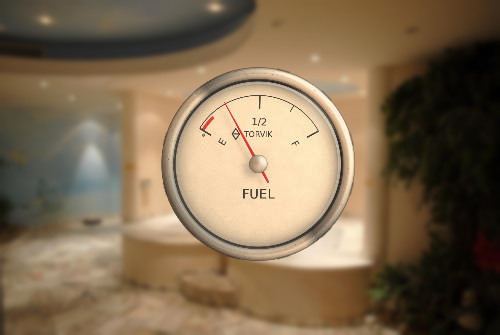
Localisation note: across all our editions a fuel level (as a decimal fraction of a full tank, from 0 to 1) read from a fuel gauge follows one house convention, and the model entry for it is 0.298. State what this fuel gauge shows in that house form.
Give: 0.25
